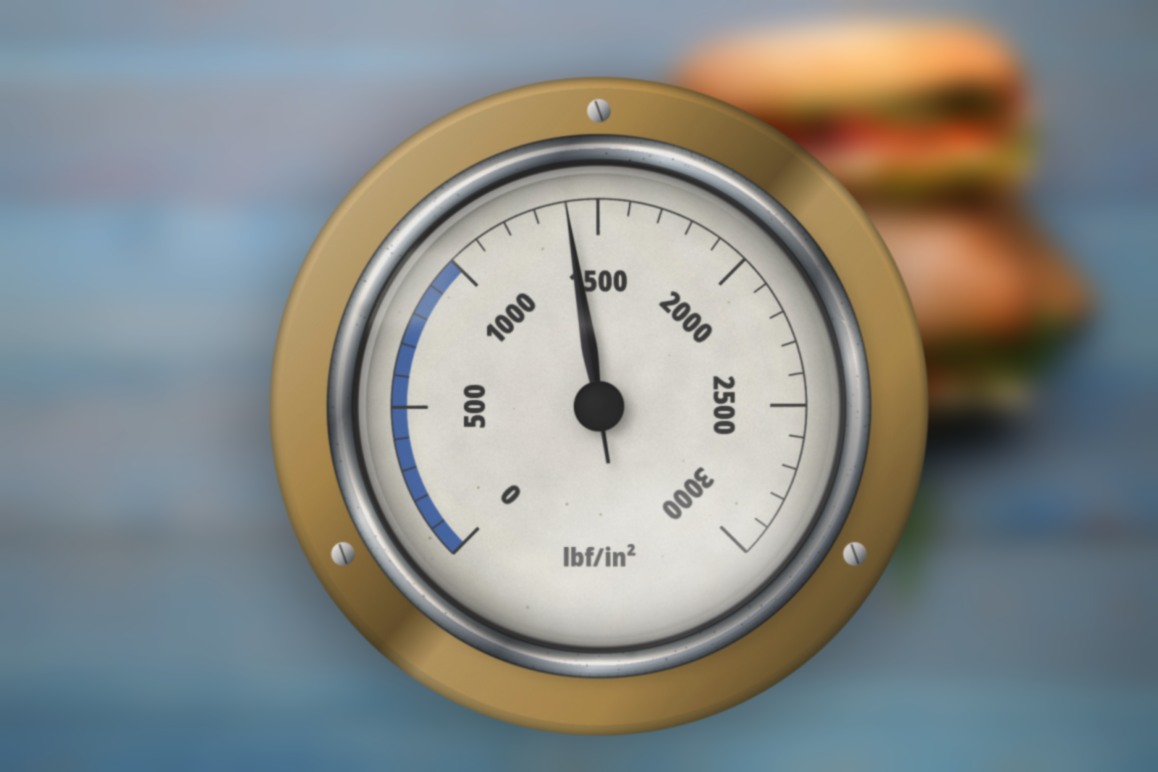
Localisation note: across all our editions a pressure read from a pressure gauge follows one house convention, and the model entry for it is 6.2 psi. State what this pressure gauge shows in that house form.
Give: 1400 psi
